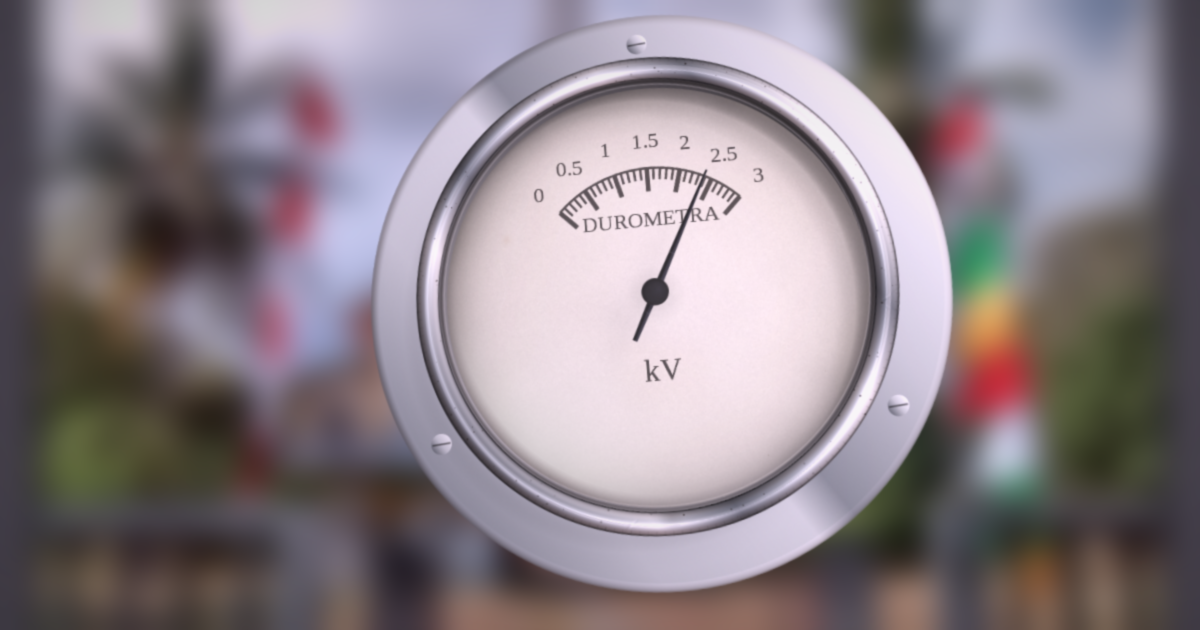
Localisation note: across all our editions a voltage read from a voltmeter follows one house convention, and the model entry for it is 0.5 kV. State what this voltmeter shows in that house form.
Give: 2.4 kV
